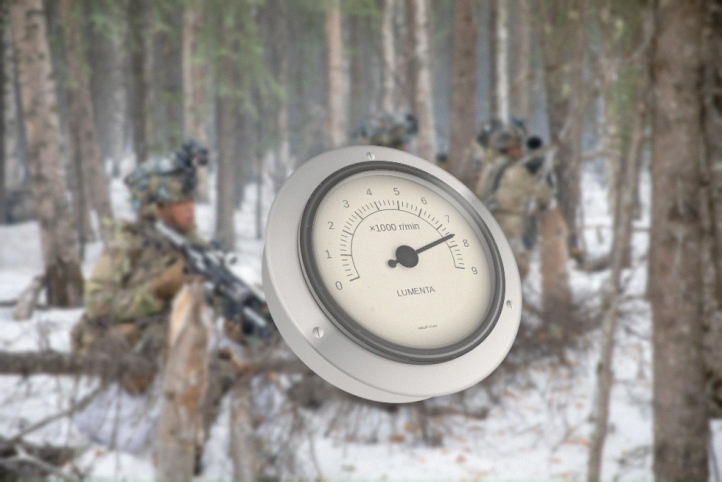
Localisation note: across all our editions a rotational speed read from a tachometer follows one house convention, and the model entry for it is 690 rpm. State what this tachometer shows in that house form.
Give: 7600 rpm
